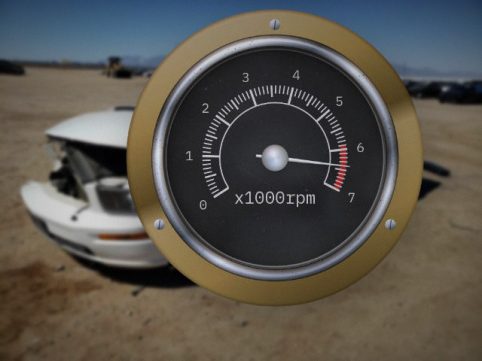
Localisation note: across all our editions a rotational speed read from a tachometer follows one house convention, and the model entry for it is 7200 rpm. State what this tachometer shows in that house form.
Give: 6400 rpm
